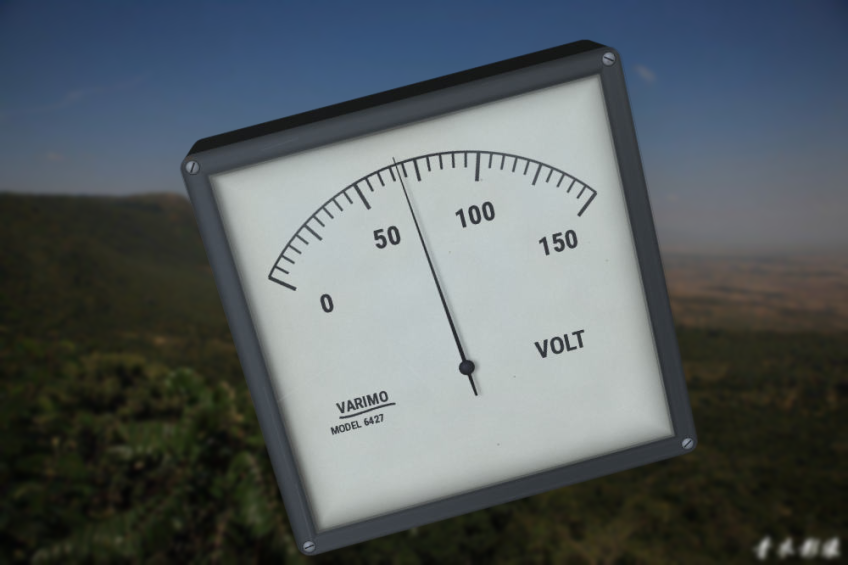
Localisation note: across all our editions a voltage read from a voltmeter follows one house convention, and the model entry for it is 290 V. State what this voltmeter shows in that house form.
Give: 67.5 V
